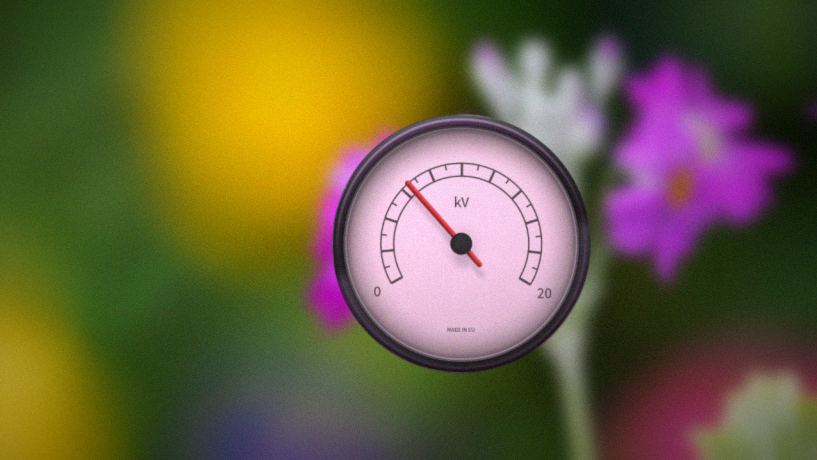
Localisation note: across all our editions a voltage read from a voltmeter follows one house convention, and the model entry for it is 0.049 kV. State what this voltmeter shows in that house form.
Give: 6.5 kV
